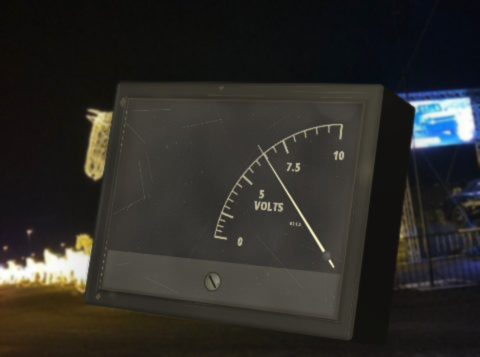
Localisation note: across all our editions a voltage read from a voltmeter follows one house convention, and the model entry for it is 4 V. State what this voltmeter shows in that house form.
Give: 6.5 V
